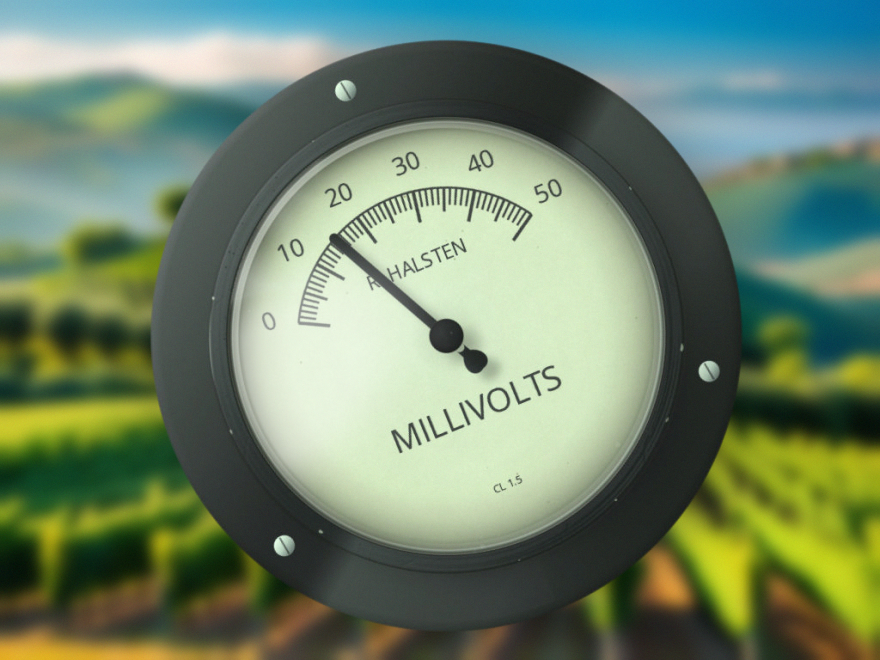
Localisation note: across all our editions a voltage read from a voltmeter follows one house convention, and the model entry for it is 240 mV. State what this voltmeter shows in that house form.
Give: 15 mV
